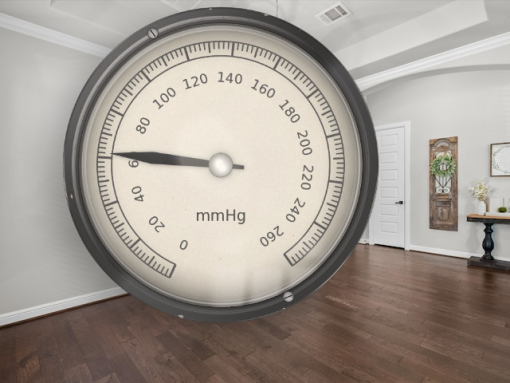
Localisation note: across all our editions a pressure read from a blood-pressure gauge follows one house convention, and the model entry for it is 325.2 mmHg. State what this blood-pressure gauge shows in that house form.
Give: 62 mmHg
